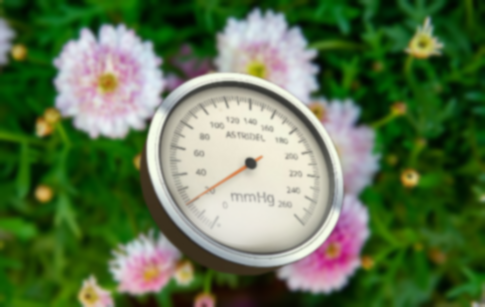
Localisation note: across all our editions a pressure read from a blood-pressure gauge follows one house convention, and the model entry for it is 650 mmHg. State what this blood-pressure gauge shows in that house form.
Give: 20 mmHg
